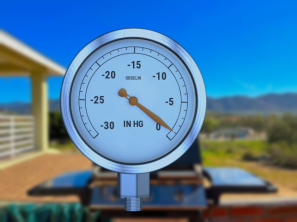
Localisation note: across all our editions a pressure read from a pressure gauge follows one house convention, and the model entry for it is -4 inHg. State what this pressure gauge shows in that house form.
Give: -1 inHg
